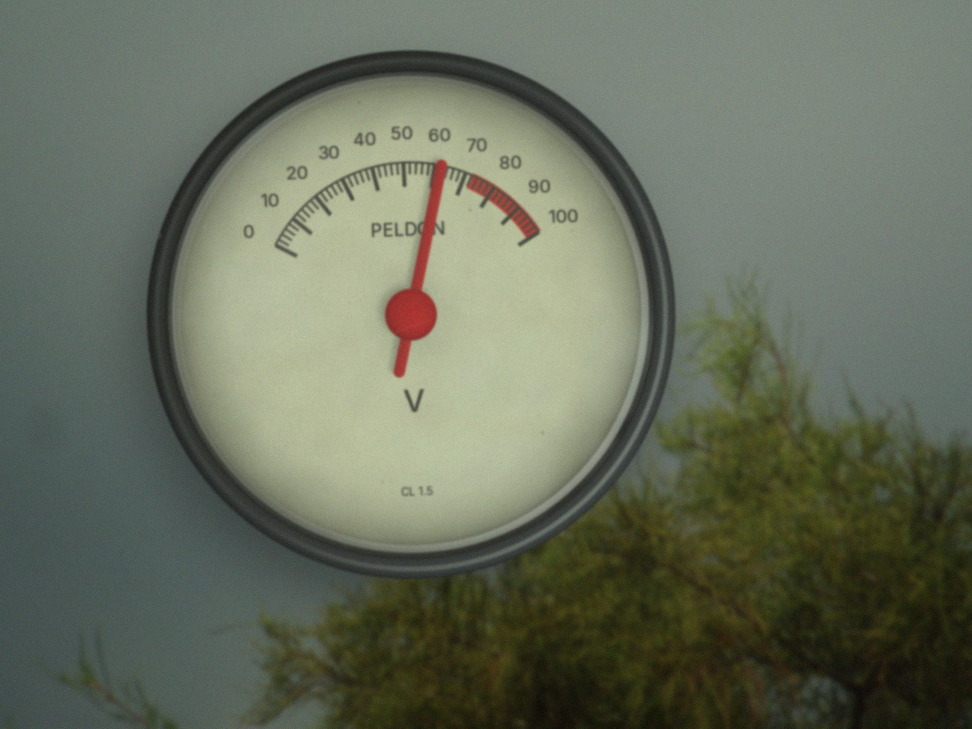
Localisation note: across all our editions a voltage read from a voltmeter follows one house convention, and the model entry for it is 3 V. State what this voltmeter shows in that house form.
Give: 62 V
